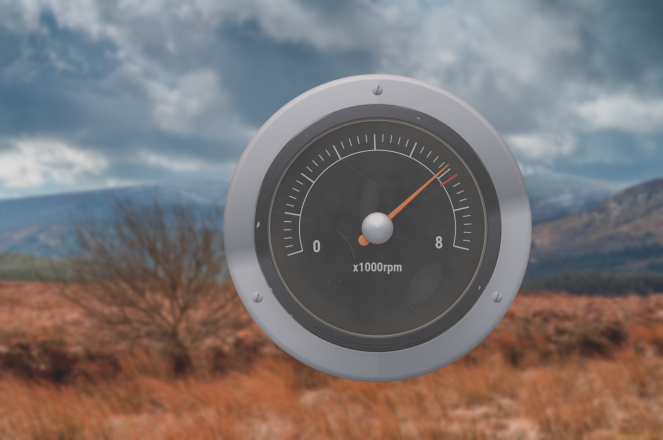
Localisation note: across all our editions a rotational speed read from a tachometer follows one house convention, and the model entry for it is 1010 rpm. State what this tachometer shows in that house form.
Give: 5900 rpm
